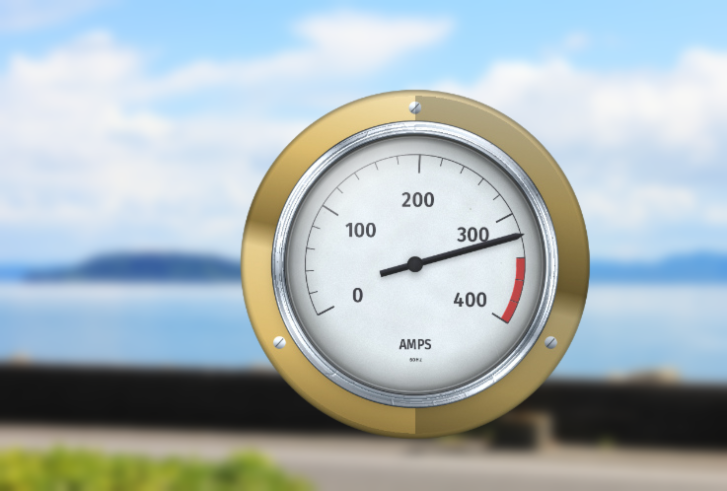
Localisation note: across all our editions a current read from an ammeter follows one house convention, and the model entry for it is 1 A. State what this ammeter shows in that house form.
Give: 320 A
